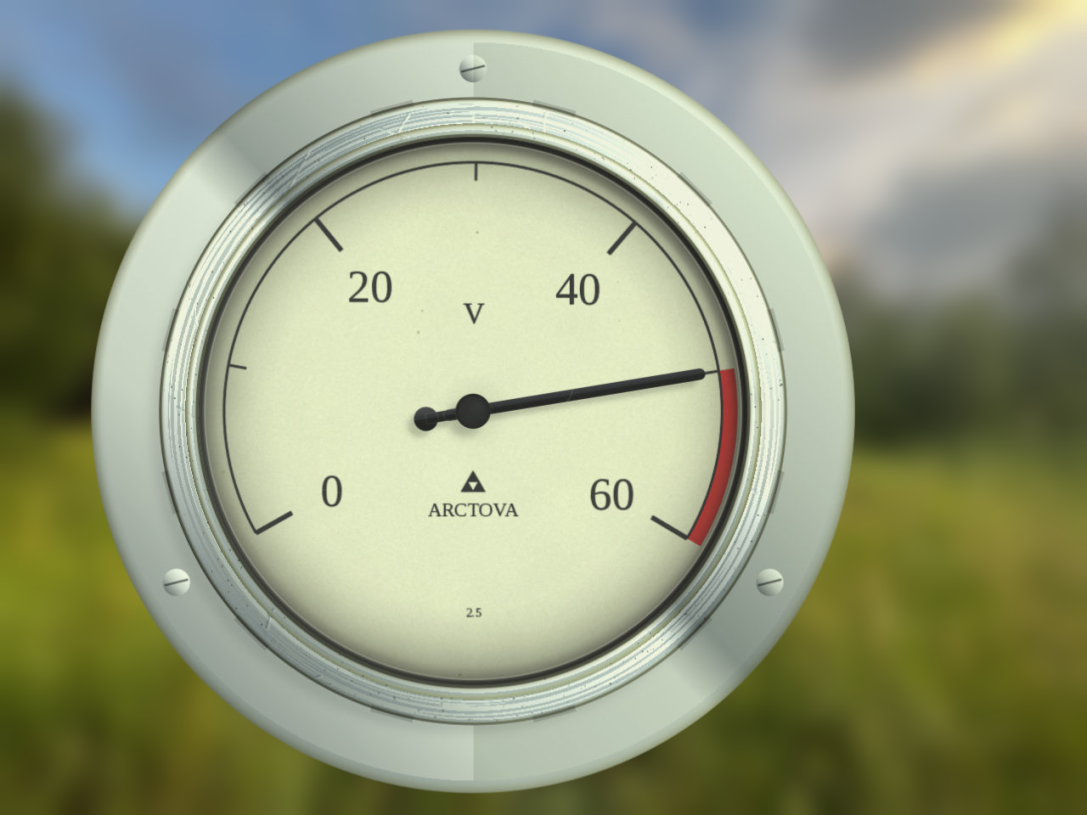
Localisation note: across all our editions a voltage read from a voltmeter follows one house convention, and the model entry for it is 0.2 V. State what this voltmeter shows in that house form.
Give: 50 V
